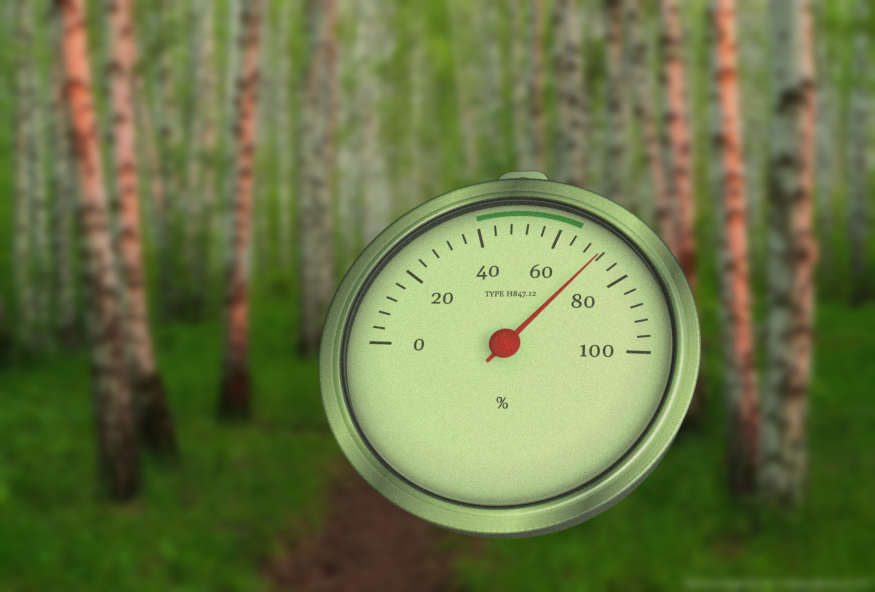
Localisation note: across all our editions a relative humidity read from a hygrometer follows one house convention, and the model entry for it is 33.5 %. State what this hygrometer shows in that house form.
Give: 72 %
